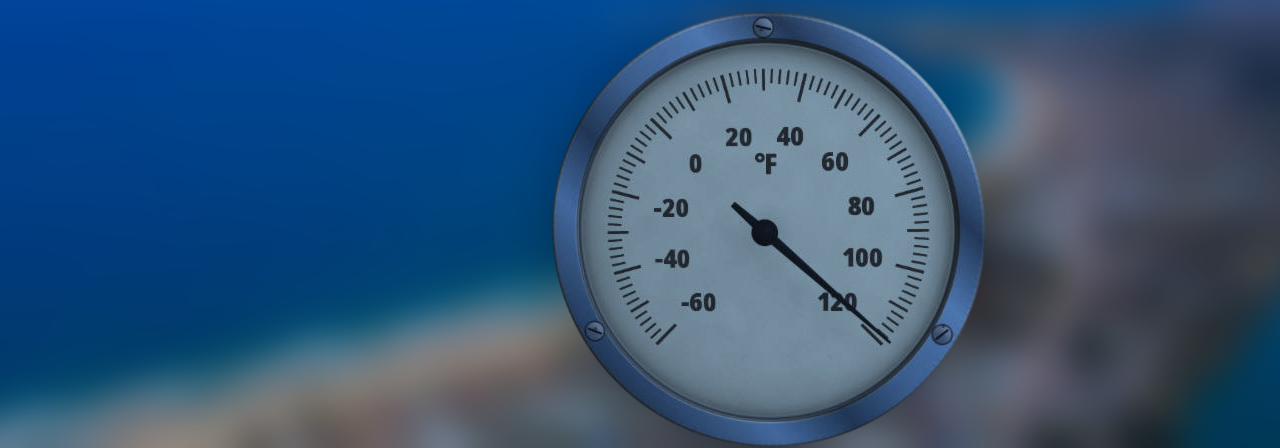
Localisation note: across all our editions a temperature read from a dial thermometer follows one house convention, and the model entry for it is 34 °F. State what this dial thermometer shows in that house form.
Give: 118 °F
